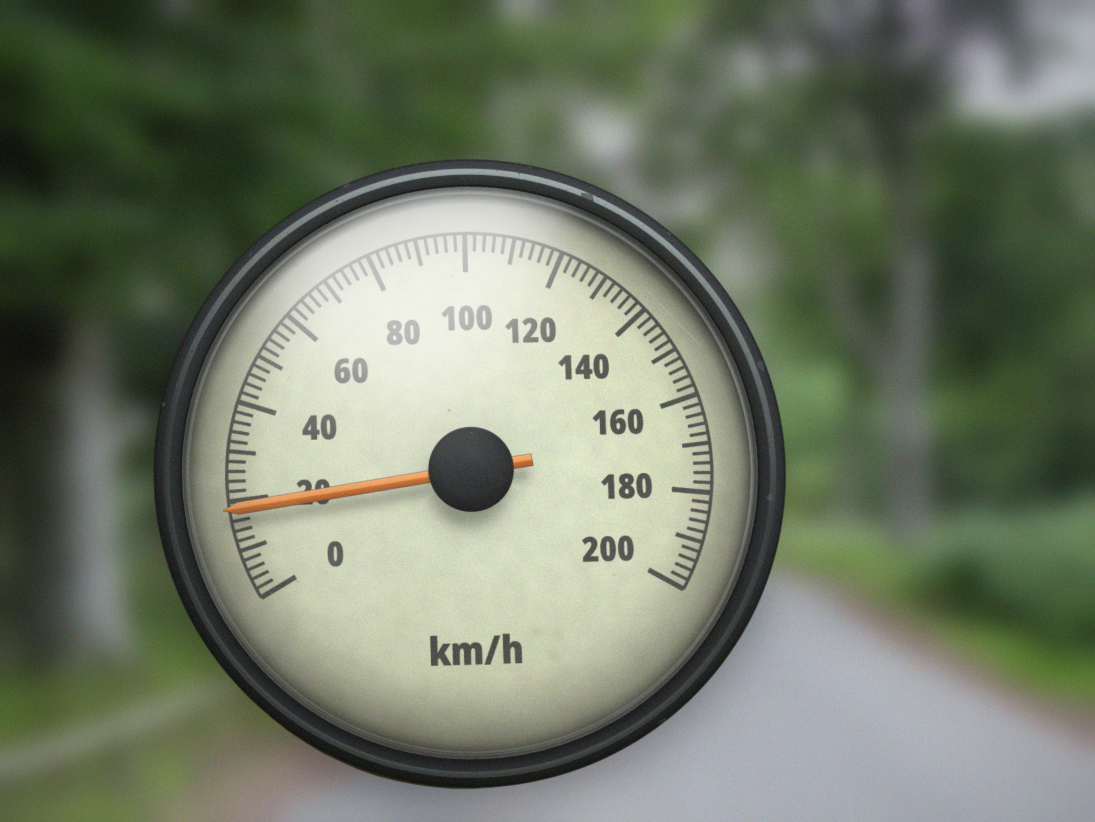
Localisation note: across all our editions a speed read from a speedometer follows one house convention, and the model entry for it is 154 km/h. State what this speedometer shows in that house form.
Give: 18 km/h
